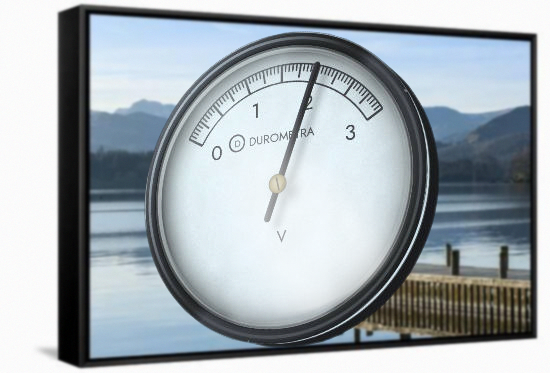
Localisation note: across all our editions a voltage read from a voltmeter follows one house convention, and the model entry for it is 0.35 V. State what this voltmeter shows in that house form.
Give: 2 V
